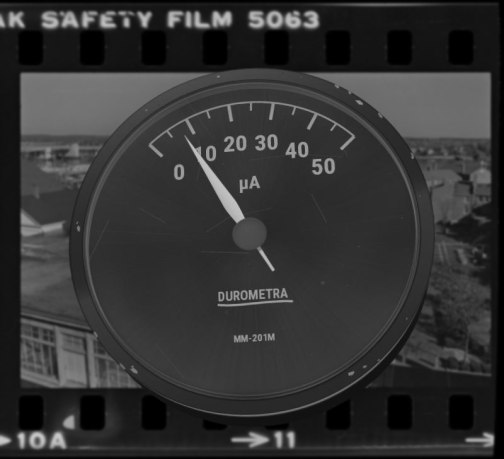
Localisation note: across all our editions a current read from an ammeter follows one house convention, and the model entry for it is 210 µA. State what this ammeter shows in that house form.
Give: 7.5 µA
